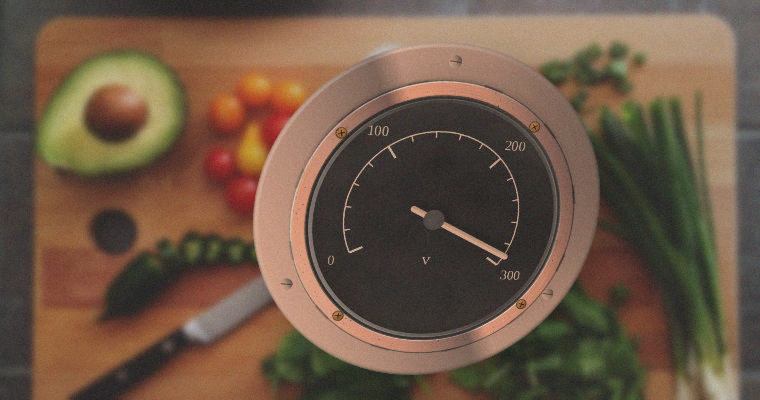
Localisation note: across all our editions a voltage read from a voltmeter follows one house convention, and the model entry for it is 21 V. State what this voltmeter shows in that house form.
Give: 290 V
